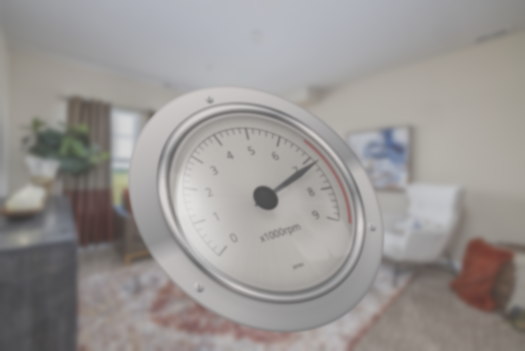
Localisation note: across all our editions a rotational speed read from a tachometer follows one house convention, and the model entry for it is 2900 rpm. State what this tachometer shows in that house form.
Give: 7200 rpm
